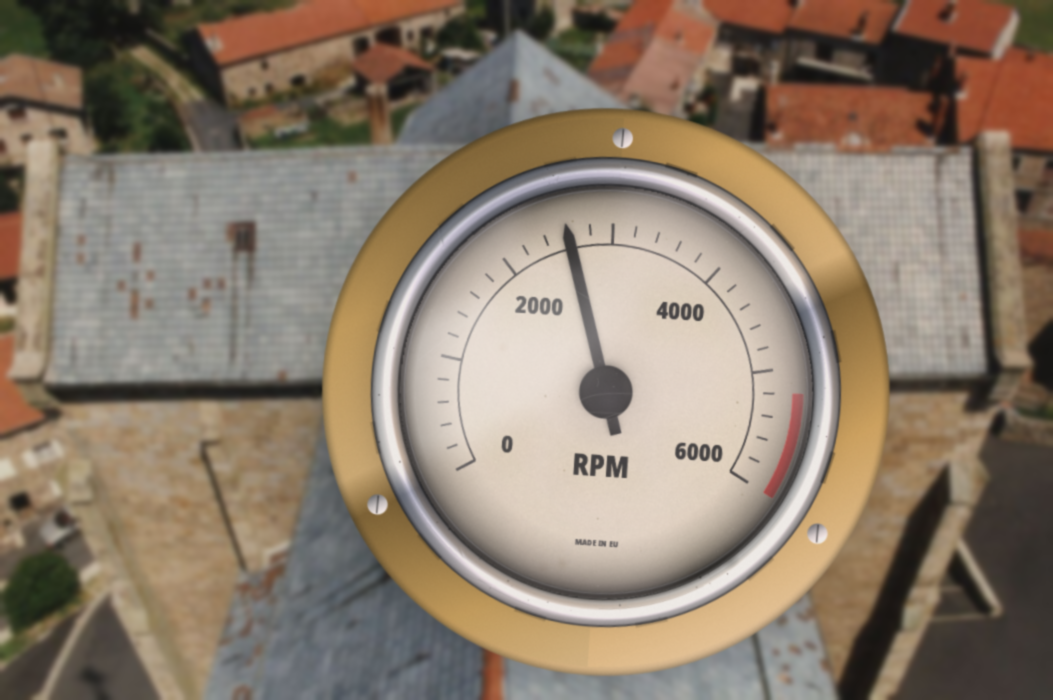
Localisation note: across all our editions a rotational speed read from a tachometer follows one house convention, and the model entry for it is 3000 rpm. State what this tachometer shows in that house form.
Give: 2600 rpm
